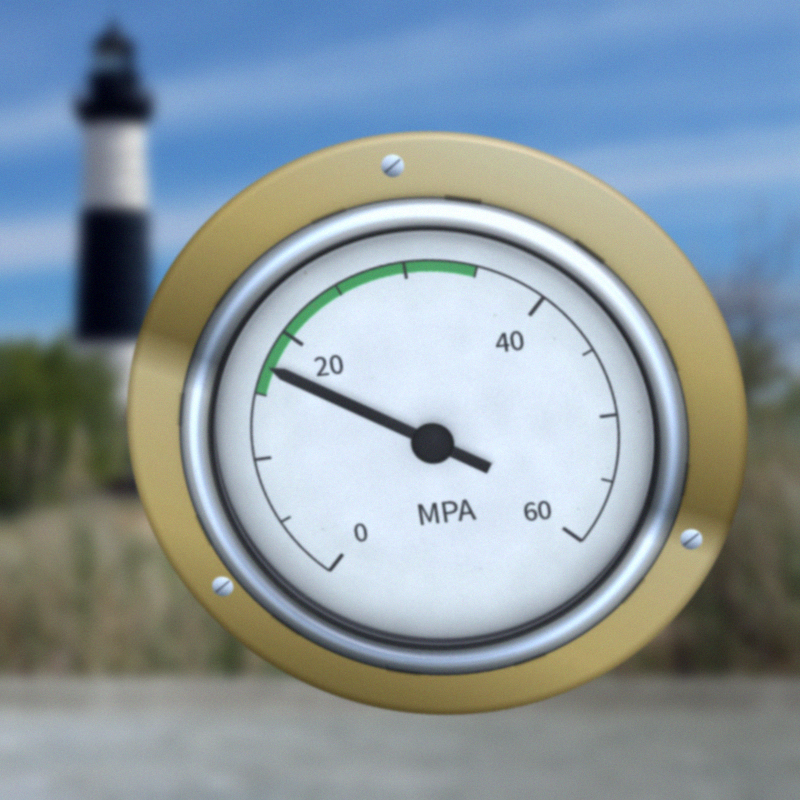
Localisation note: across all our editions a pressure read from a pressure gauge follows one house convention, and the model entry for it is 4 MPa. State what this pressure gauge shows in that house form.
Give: 17.5 MPa
